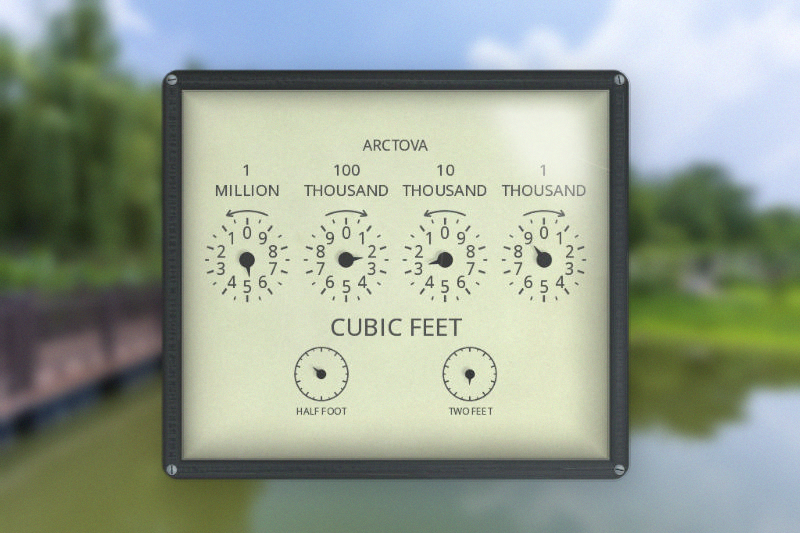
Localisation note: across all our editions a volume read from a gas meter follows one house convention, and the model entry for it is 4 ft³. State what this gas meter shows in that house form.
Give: 522900 ft³
